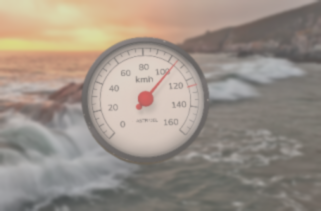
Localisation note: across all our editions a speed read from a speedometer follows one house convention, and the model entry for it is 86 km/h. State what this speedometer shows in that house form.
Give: 105 km/h
